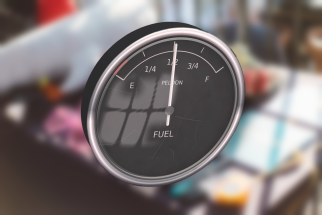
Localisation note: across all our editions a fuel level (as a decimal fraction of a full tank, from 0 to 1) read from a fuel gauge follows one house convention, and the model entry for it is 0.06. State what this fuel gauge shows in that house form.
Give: 0.5
